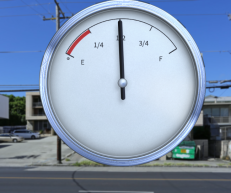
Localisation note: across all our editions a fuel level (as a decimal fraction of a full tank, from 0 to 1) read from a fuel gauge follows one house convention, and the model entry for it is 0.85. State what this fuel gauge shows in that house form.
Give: 0.5
